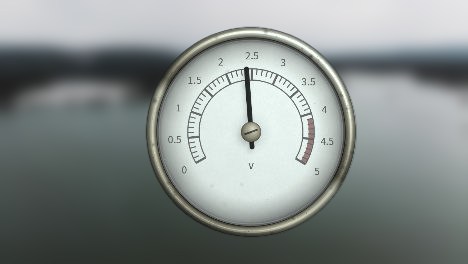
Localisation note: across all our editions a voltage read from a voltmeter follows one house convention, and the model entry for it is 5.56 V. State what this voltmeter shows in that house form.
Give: 2.4 V
